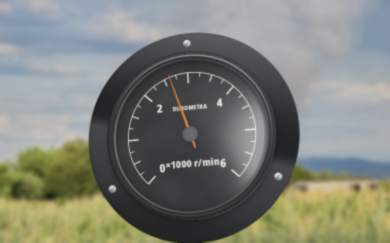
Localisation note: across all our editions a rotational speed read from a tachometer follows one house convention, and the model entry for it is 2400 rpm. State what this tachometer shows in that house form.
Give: 2625 rpm
